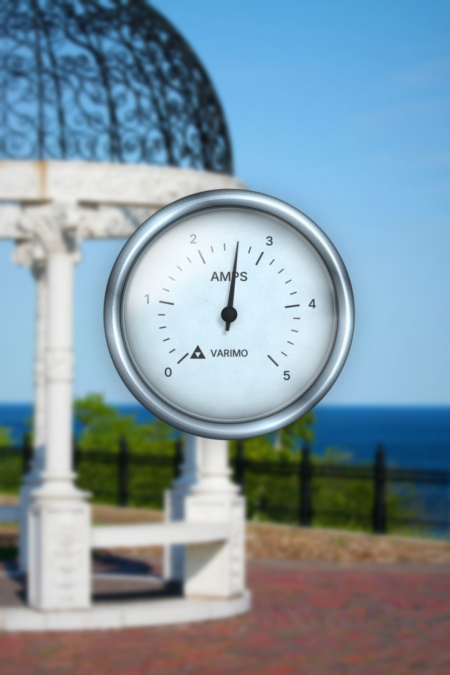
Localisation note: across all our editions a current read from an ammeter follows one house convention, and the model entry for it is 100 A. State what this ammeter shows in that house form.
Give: 2.6 A
